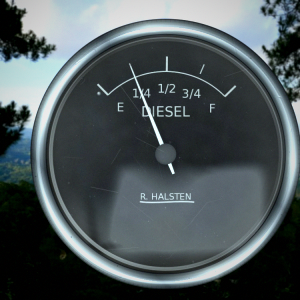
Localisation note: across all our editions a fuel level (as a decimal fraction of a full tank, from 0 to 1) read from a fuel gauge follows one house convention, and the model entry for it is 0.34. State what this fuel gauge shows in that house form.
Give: 0.25
